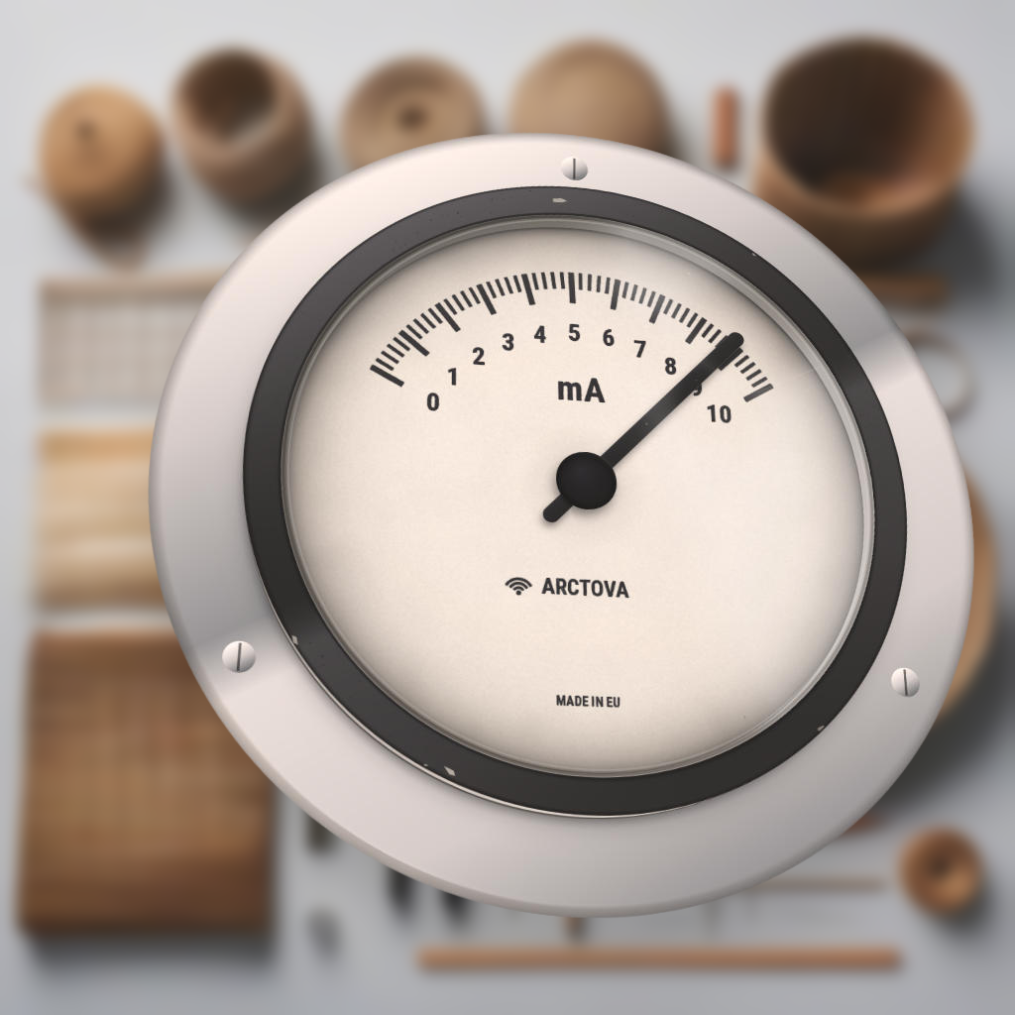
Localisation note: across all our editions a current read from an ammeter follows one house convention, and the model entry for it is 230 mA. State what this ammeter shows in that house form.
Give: 8.8 mA
